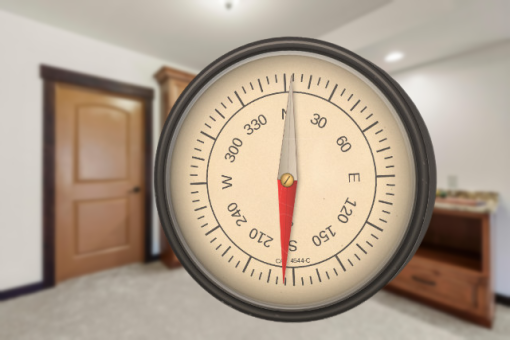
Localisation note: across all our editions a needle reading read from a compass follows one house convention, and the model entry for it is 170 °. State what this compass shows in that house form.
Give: 185 °
